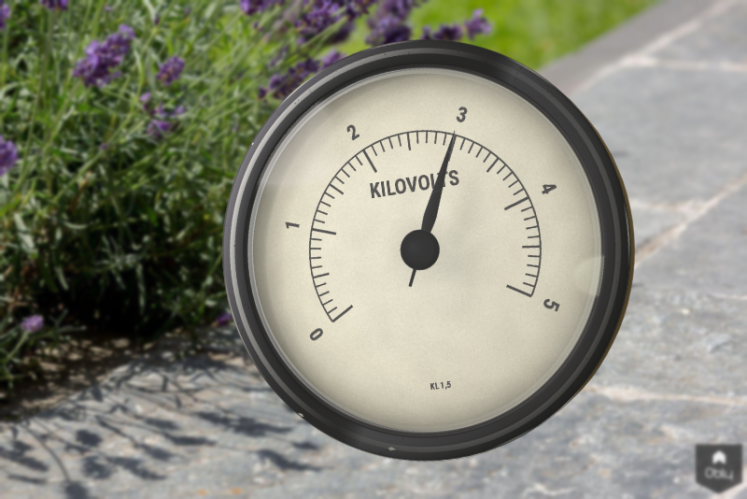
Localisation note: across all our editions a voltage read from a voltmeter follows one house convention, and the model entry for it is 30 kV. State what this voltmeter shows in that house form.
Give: 3 kV
